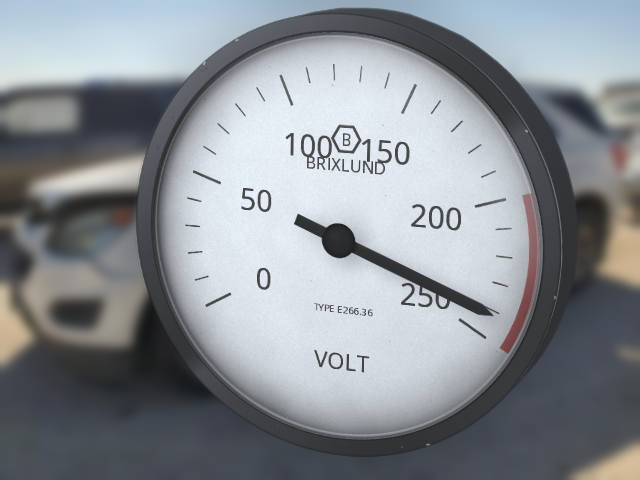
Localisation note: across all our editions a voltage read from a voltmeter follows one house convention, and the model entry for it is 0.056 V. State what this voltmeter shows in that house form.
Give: 240 V
